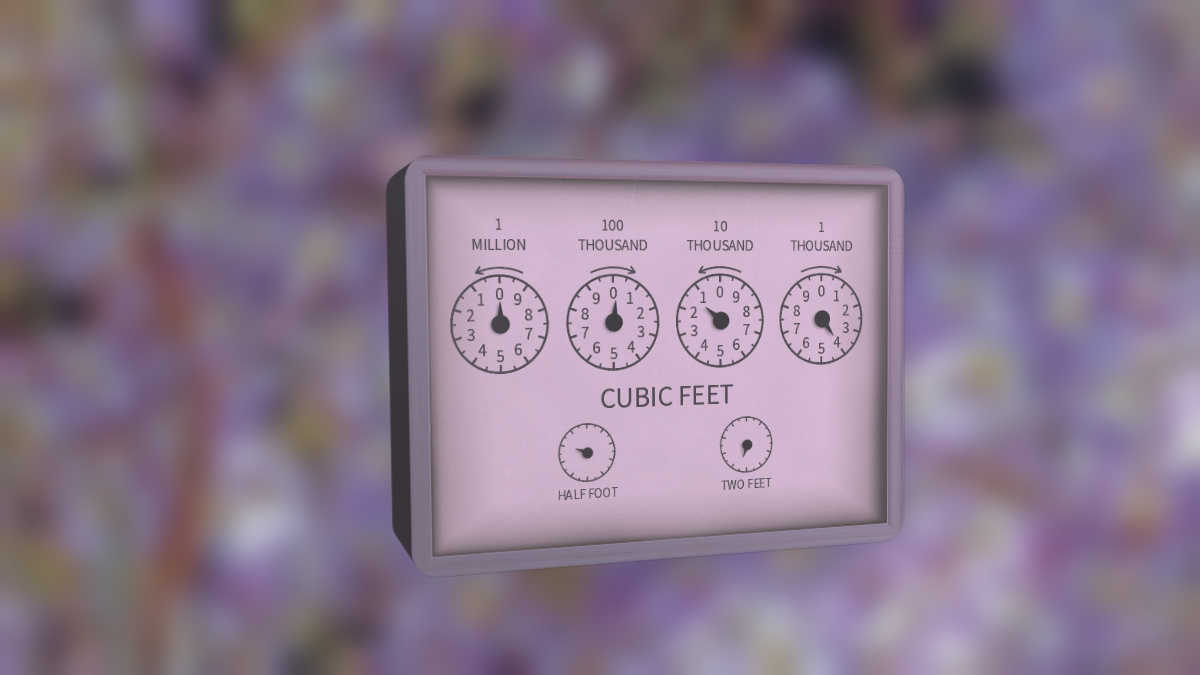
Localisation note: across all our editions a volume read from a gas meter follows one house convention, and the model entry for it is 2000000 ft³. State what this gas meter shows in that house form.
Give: 1400 ft³
